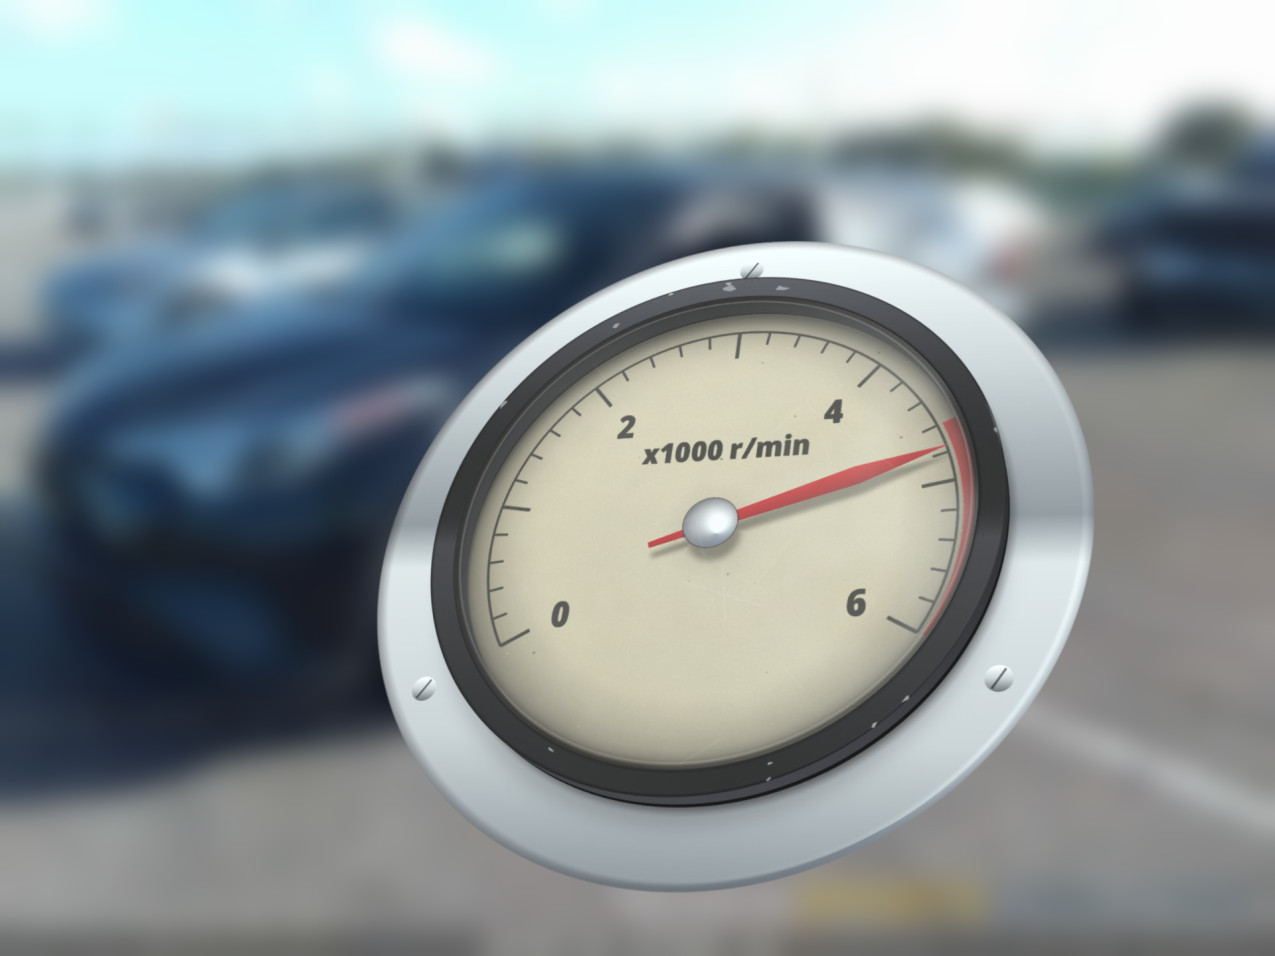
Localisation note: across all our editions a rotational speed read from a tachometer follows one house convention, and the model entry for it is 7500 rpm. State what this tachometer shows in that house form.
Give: 4800 rpm
